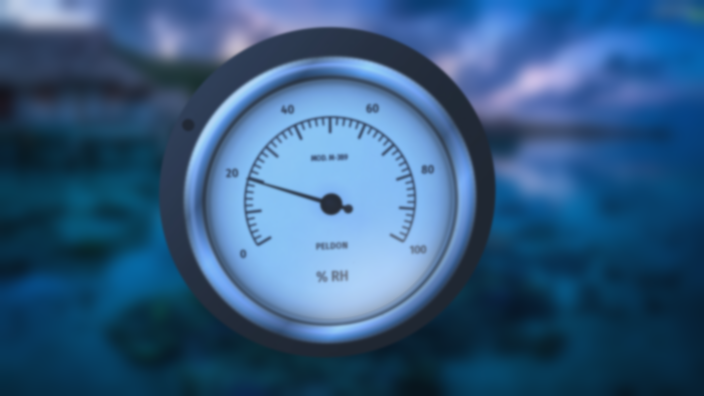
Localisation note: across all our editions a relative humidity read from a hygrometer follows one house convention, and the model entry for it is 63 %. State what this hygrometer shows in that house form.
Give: 20 %
